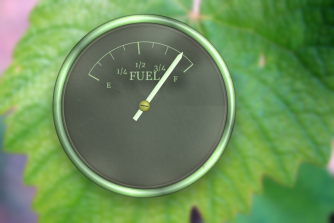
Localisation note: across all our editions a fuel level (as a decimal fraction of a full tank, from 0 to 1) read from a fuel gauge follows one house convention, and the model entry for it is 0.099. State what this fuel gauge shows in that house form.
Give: 0.875
